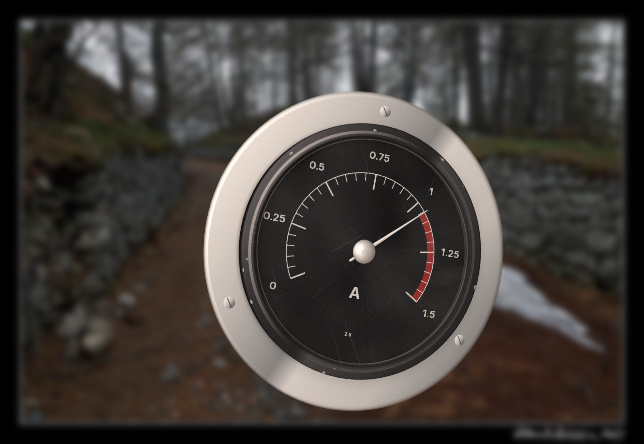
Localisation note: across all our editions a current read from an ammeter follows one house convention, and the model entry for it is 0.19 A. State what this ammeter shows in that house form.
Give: 1.05 A
